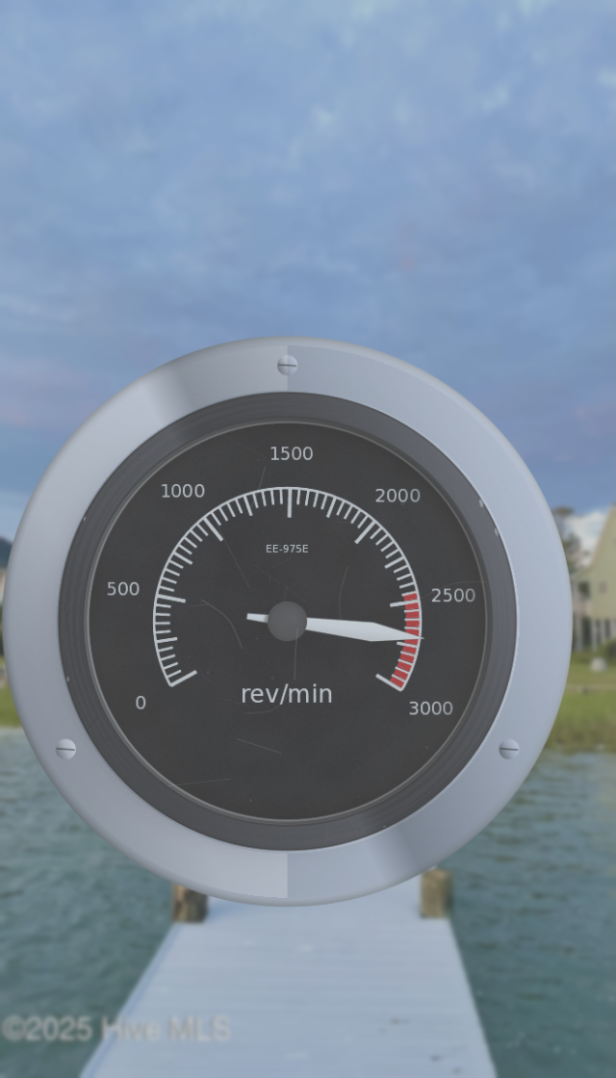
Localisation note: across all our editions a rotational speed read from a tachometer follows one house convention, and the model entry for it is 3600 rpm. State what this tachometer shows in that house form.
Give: 2700 rpm
